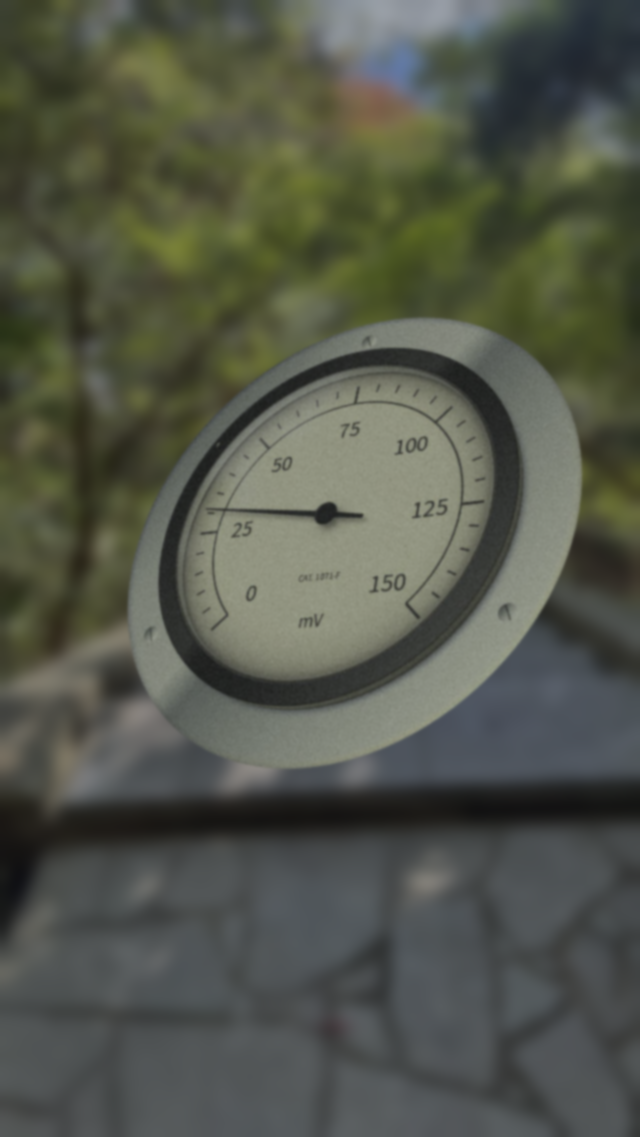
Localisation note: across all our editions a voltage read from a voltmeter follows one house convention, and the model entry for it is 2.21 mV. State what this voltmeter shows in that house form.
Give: 30 mV
